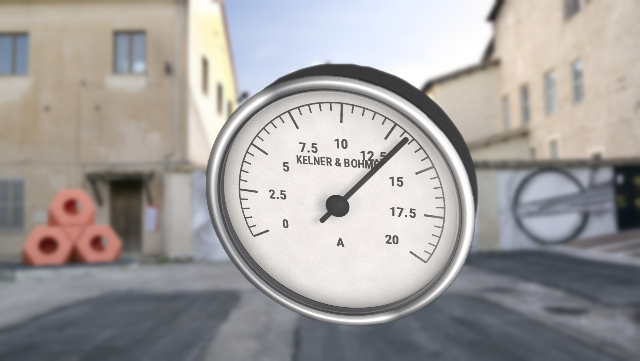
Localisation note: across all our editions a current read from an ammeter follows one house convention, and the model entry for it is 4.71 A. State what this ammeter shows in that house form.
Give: 13.25 A
